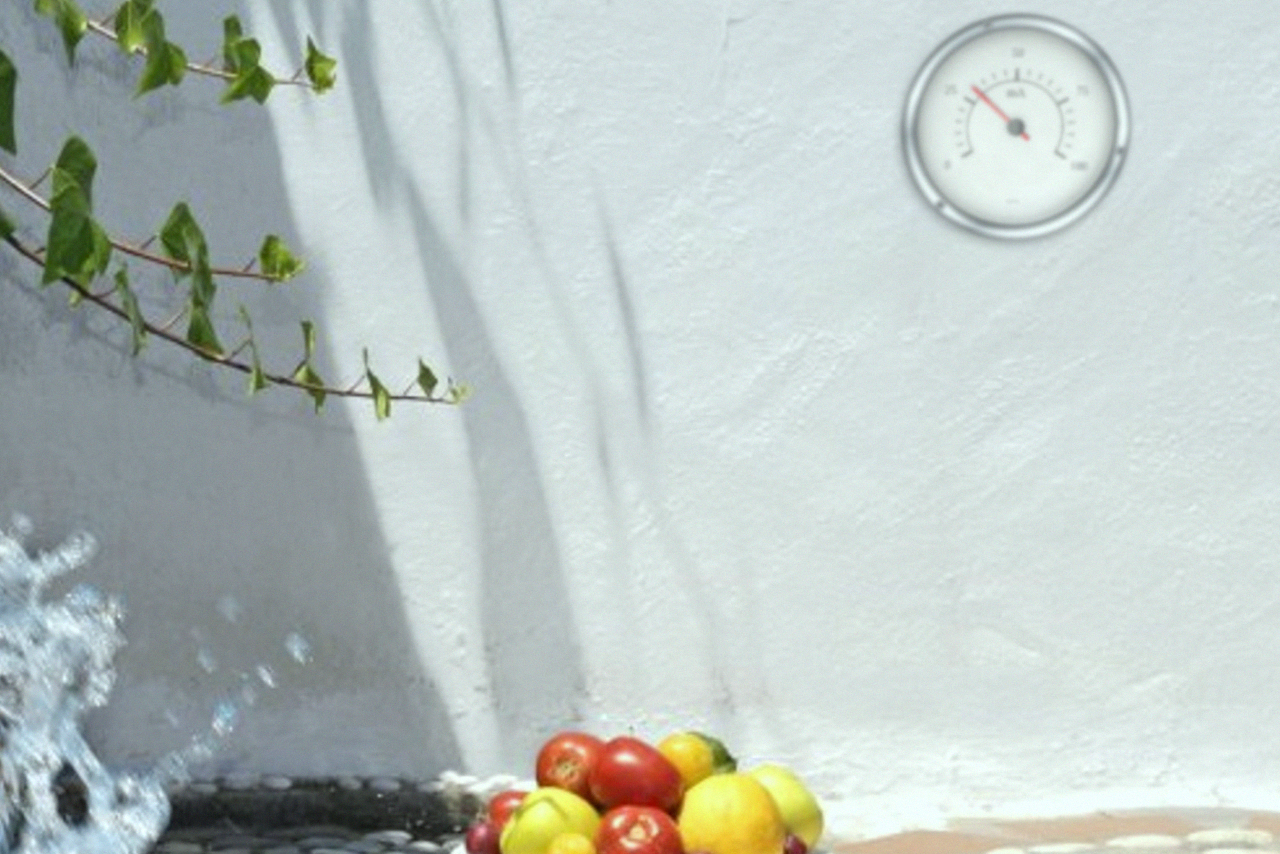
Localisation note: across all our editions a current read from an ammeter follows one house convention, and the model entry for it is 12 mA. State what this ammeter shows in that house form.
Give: 30 mA
